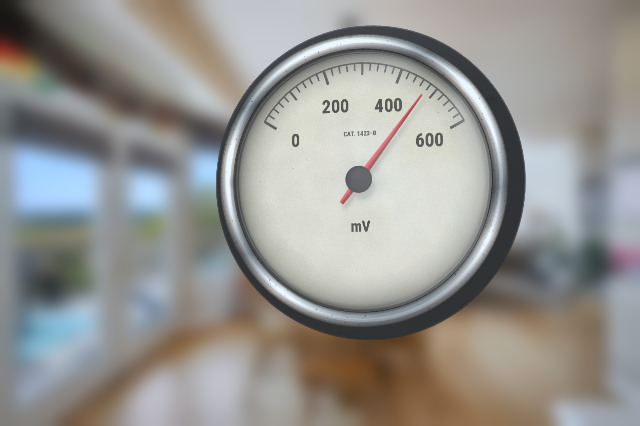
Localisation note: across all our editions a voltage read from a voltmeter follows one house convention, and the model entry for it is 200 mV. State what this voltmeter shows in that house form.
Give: 480 mV
